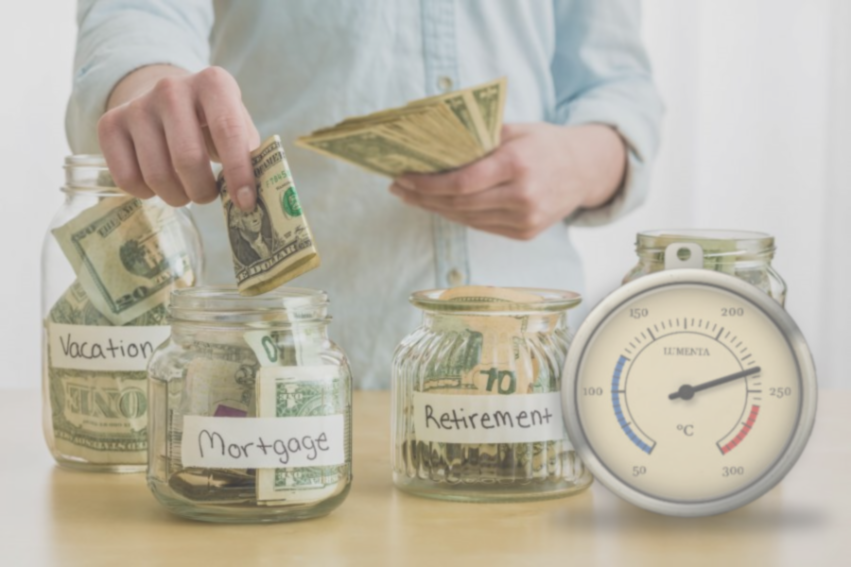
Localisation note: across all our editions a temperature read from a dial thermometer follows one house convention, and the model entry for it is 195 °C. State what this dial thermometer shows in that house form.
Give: 235 °C
